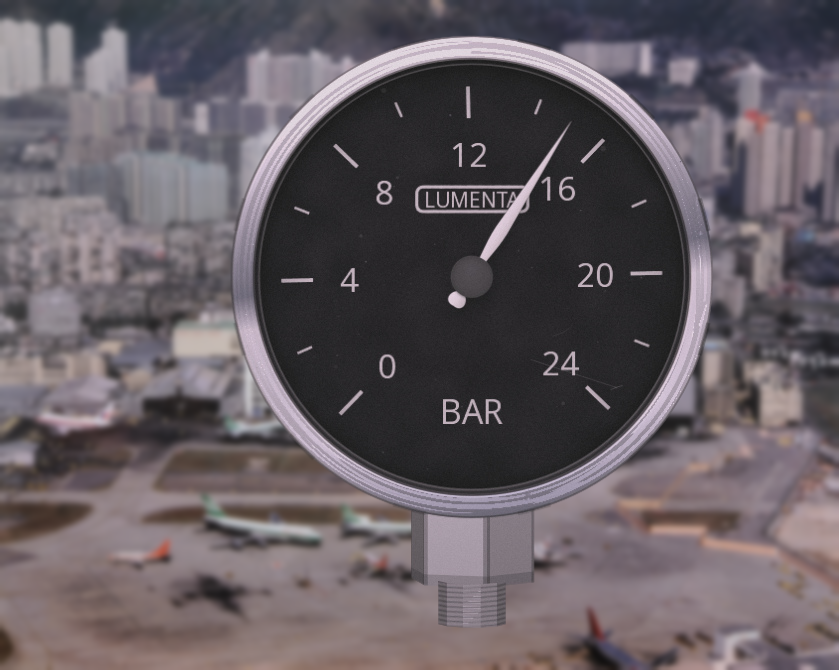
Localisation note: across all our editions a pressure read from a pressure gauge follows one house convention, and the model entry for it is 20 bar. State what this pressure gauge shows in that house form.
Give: 15 bar
